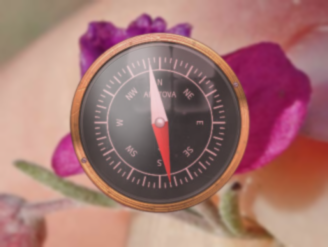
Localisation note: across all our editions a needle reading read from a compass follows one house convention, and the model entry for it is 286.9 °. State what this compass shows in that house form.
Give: 170 °
